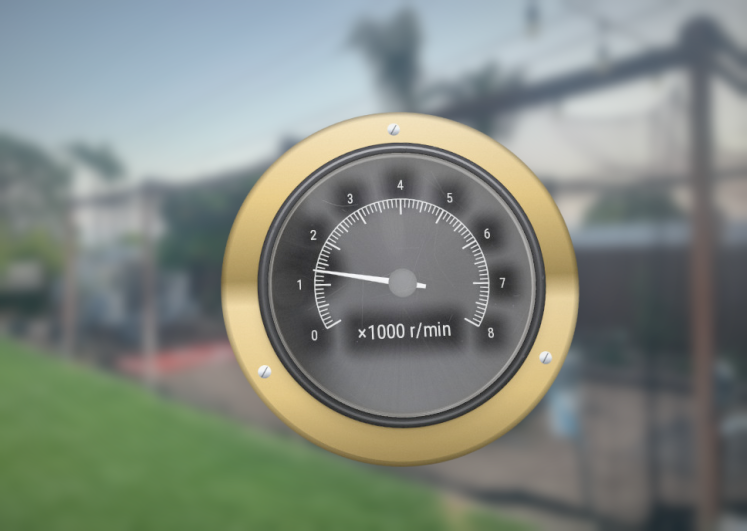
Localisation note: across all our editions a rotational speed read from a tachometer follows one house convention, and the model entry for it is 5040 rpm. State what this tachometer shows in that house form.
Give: 1300 rpm
